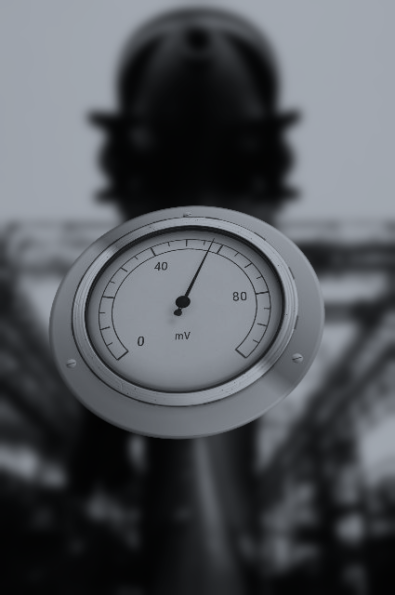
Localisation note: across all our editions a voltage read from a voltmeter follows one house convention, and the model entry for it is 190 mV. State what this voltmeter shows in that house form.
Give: 57.5 mV
